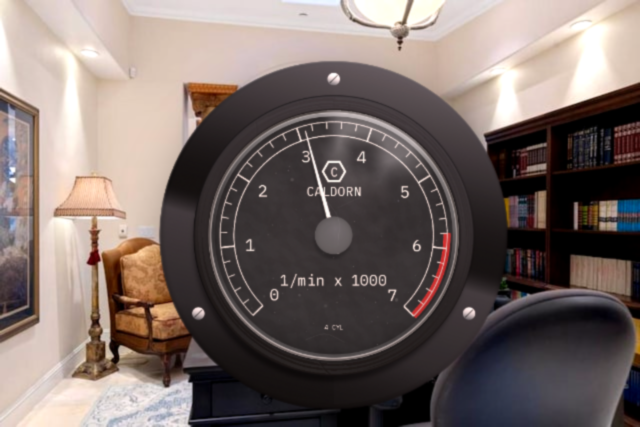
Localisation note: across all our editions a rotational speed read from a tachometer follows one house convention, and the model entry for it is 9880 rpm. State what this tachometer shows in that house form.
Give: 3100 rpm
